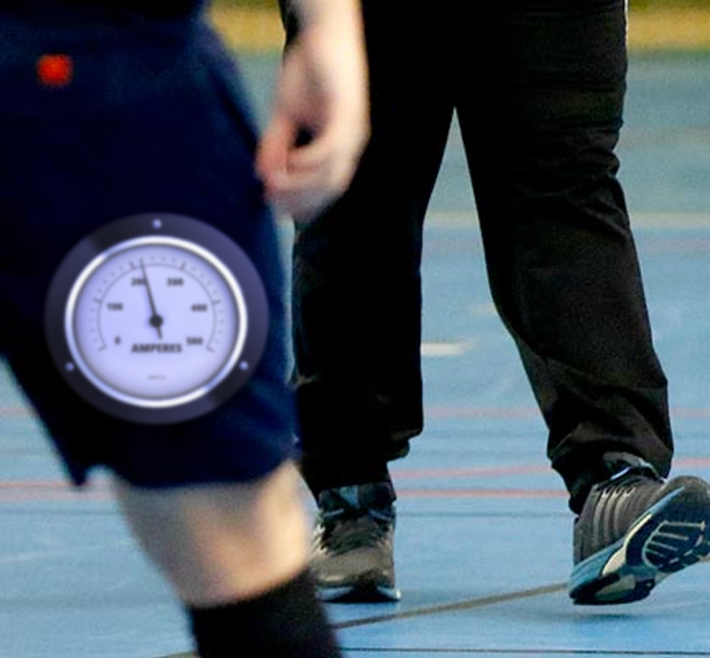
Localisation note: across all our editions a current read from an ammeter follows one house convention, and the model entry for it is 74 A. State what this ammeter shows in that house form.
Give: 220 A
